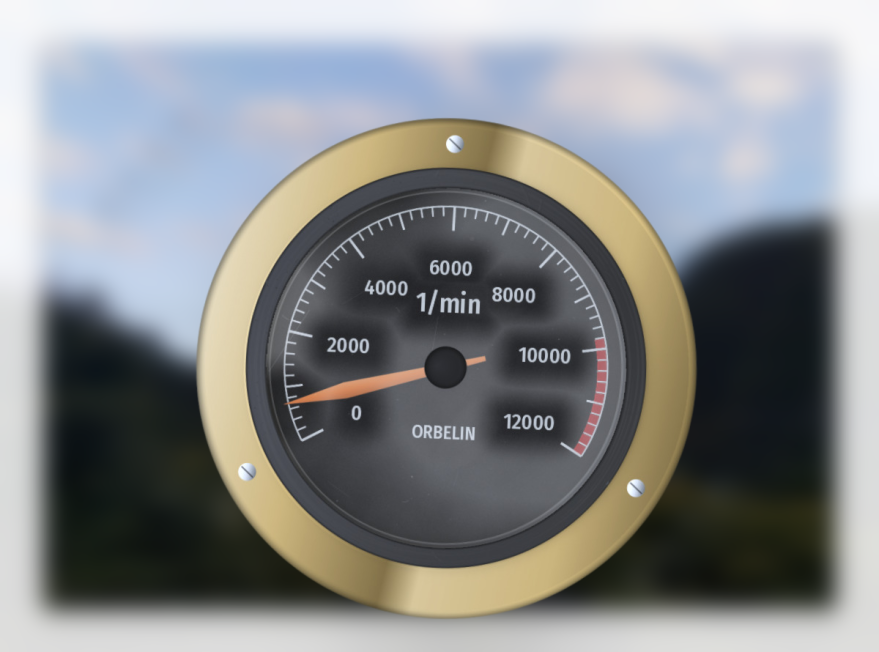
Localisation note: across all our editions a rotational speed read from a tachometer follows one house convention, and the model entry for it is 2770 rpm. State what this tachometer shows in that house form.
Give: 700 rpm
